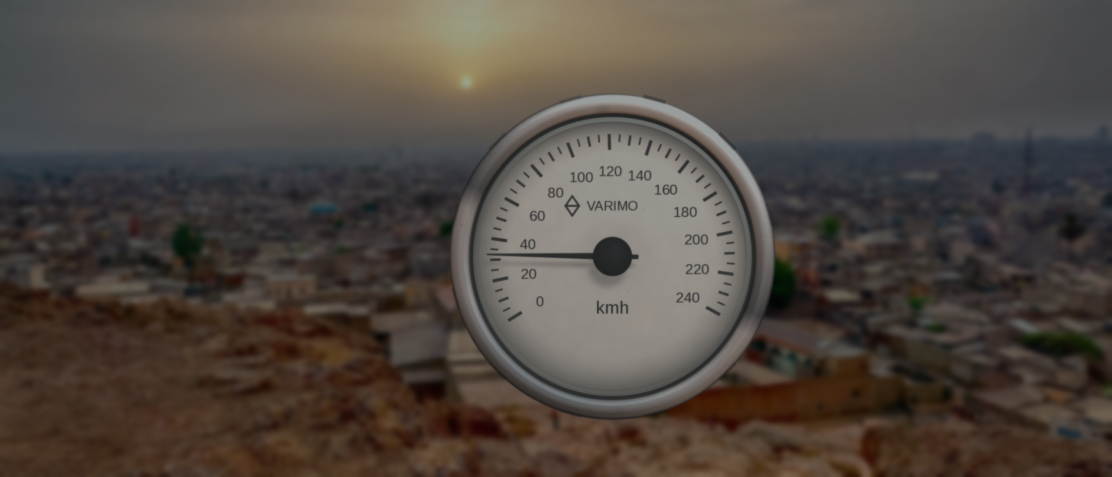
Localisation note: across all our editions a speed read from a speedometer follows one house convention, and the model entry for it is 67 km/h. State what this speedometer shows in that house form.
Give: 32.5 km/h
